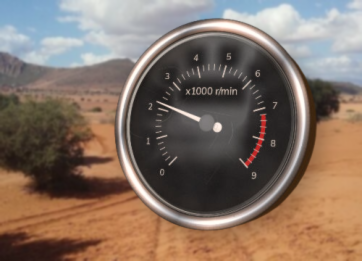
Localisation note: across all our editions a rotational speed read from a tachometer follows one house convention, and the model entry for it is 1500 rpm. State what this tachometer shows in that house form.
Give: 2200 rpm
